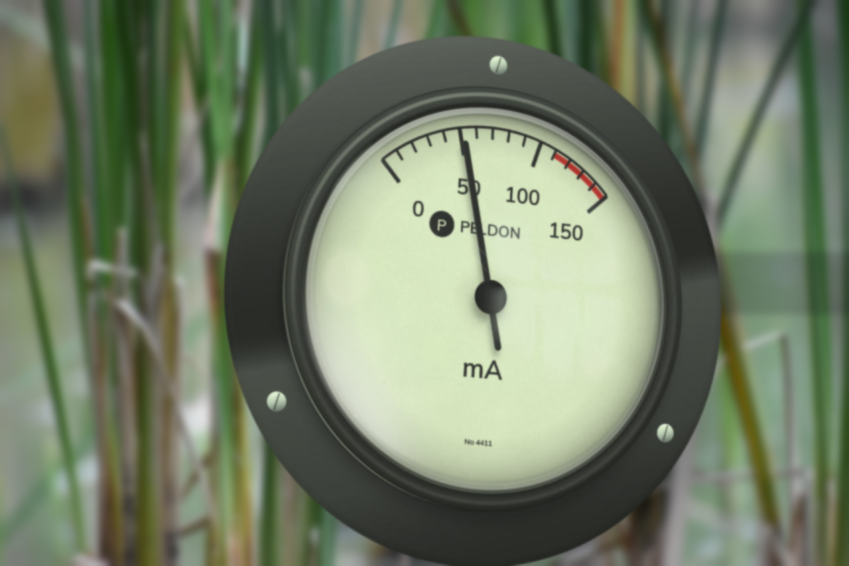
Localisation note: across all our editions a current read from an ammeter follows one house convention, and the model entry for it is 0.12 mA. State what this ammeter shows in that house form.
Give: 50 mA
